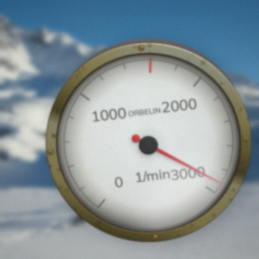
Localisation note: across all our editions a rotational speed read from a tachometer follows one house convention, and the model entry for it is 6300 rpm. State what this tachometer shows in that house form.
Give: 2900 rpm
